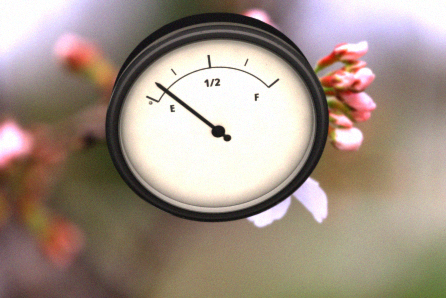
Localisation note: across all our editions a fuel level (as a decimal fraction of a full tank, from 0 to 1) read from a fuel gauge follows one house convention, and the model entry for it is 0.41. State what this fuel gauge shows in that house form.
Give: 0.125
